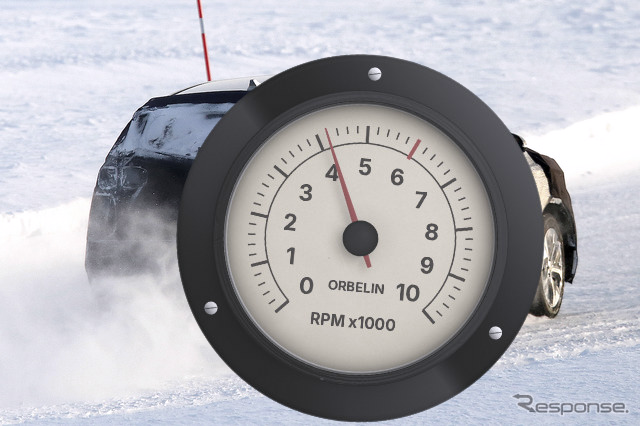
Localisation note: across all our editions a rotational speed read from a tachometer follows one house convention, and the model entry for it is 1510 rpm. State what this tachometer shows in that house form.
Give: 4200 rpm
